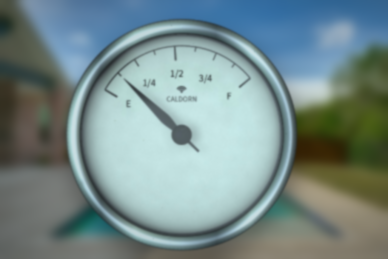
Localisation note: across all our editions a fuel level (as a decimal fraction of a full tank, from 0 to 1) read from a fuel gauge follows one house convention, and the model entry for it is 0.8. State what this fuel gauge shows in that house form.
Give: 0.125
